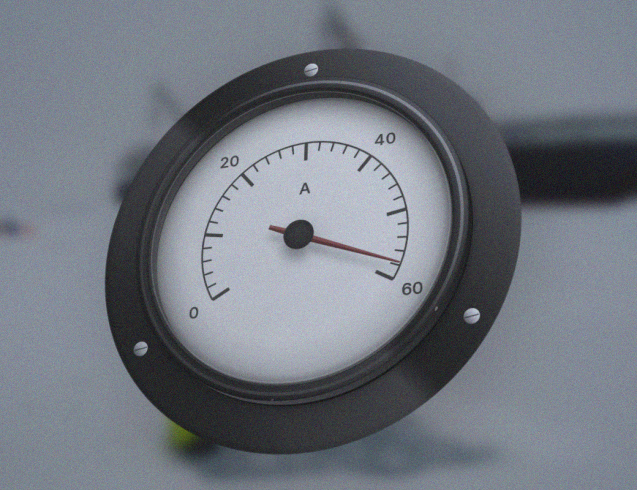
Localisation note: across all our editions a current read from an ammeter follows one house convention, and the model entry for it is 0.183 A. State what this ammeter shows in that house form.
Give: 58 A
